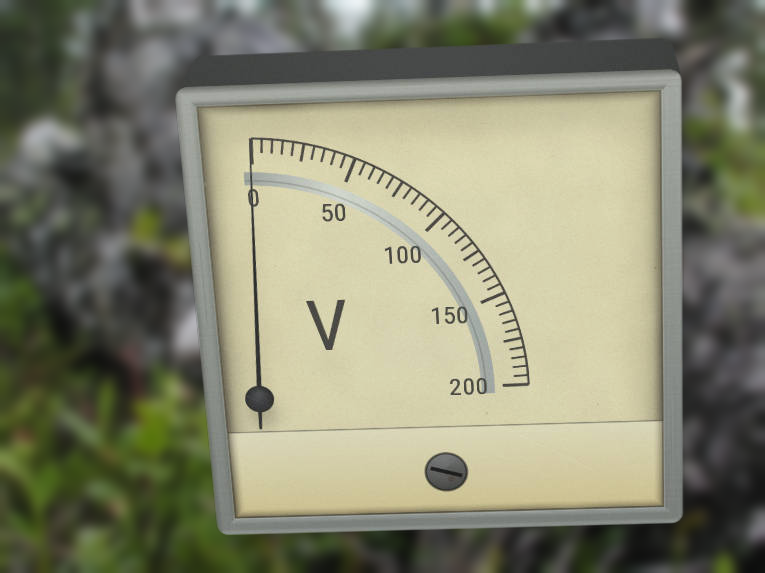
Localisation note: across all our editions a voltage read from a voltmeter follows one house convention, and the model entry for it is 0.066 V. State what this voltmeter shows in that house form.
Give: 0 V
